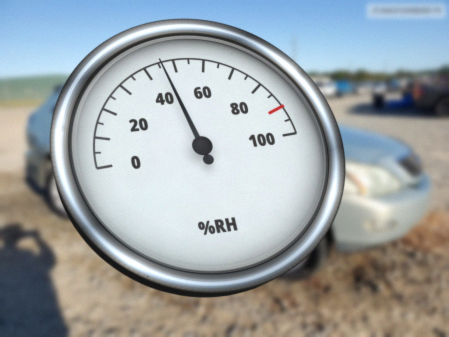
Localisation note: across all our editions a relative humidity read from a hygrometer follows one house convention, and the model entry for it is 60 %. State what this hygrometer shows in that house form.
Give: 45 %
